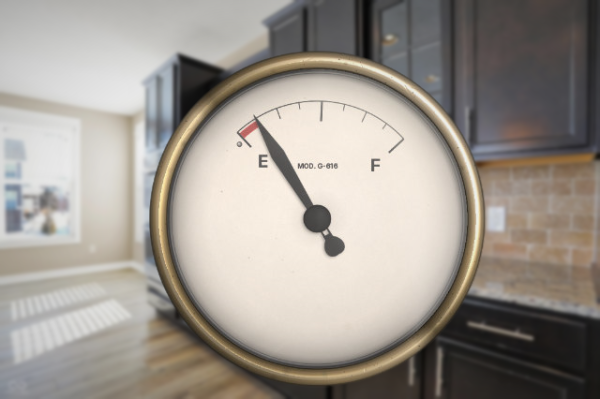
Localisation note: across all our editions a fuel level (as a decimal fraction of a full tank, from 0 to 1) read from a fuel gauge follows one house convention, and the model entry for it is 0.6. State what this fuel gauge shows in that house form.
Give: 0.125
